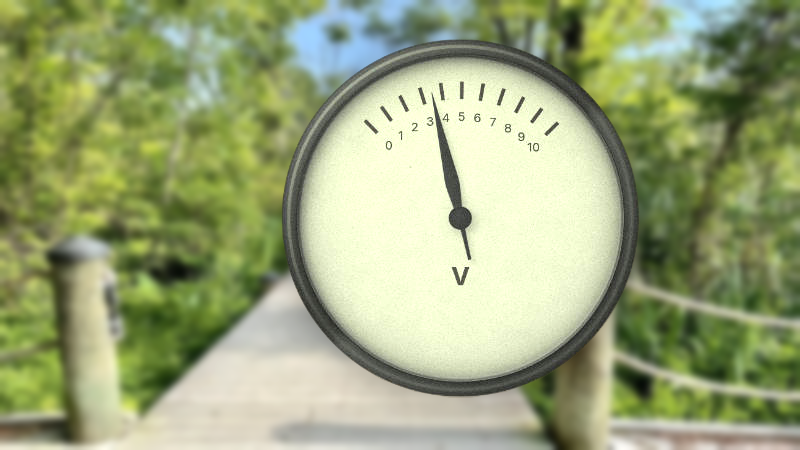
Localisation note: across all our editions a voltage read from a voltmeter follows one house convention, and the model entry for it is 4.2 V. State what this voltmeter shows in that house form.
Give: 3.5 V
